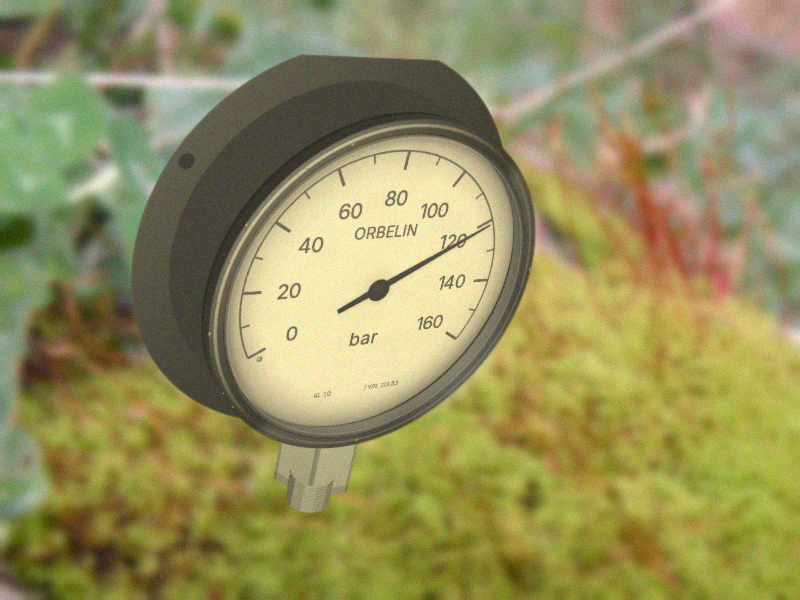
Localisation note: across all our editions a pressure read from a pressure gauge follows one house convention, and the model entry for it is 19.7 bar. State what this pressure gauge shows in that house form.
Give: 120 bar
